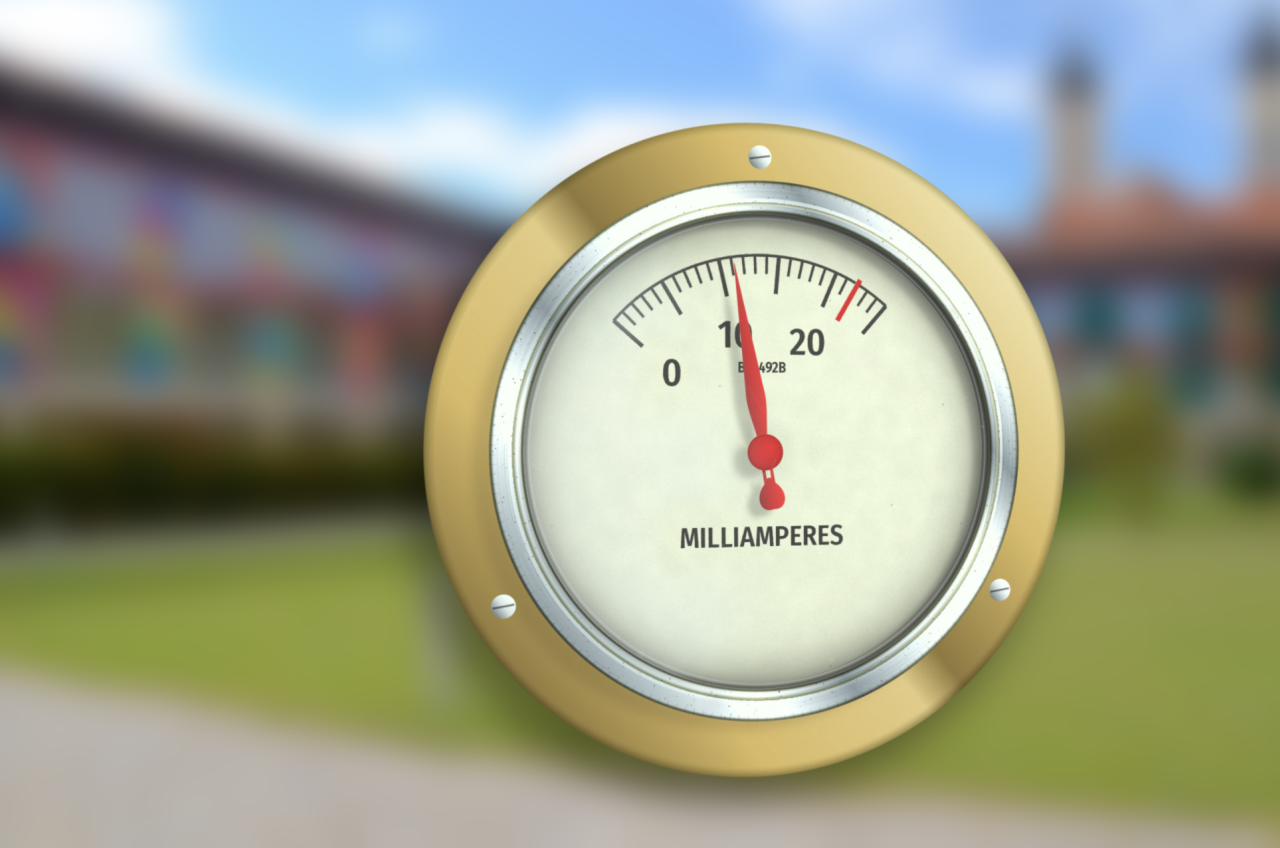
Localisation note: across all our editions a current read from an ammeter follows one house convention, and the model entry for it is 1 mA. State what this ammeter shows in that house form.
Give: 11 mA
